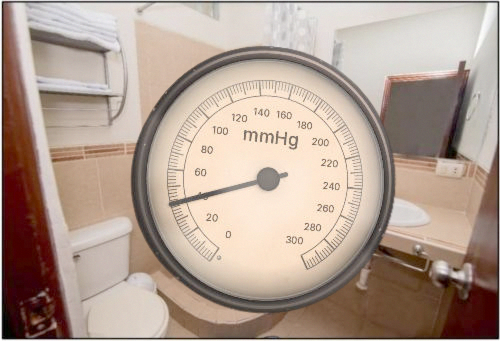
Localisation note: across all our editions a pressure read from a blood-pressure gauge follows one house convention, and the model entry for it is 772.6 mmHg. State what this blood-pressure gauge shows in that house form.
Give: 40 mmHg
